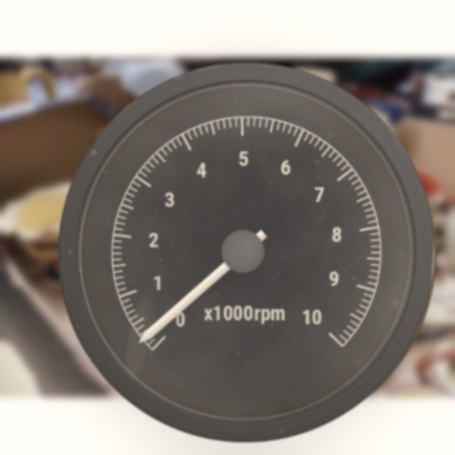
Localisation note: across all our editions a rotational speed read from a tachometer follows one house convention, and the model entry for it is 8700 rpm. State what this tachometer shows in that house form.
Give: 200 rpm
